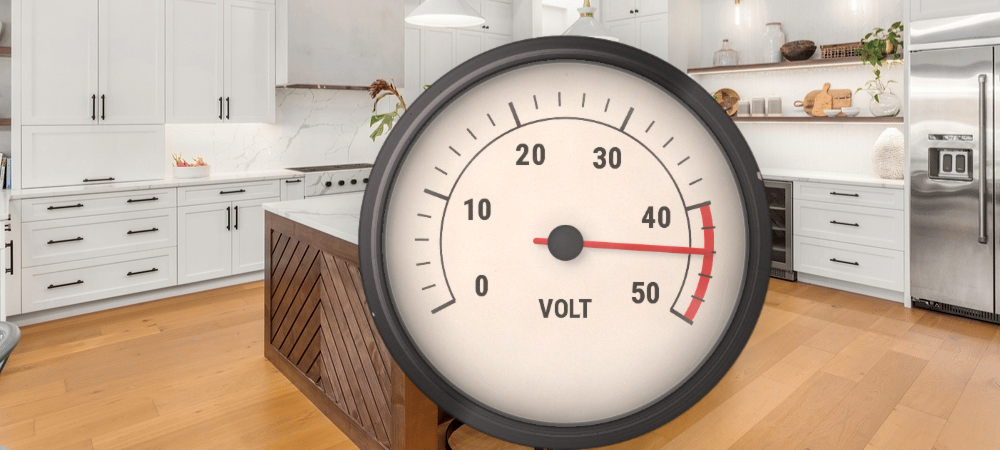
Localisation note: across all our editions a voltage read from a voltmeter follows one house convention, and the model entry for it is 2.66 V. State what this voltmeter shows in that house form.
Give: 44 V
